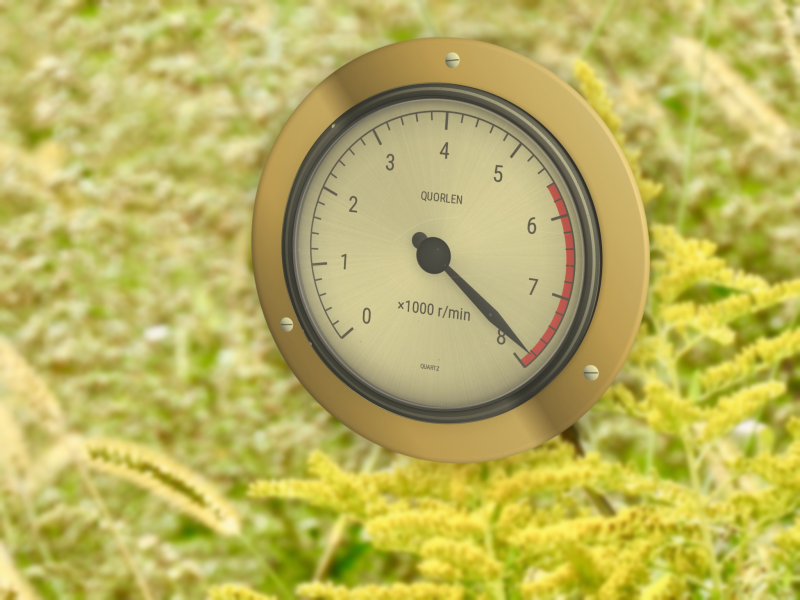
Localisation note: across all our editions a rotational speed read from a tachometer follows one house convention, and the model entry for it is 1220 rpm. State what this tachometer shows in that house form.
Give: 7800 rpm
